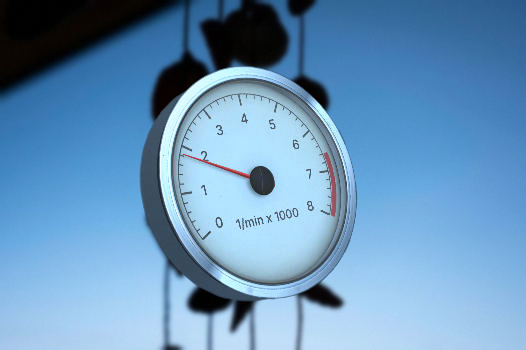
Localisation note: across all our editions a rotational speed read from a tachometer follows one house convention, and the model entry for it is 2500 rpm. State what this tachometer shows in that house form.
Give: 1800 rpm
